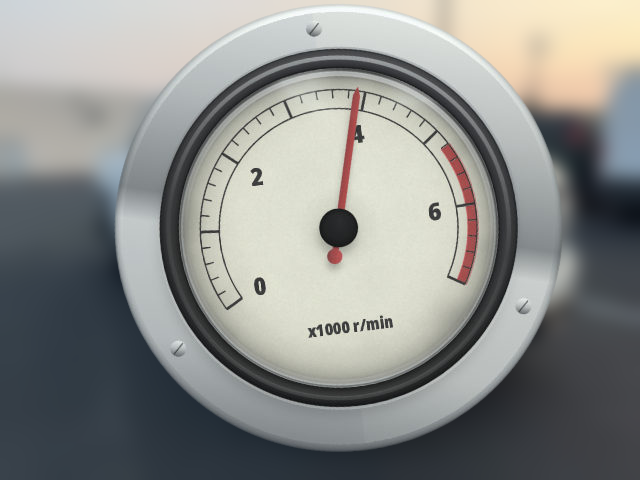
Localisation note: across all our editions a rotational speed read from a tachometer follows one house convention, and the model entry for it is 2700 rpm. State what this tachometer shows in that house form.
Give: 3900 rpm
